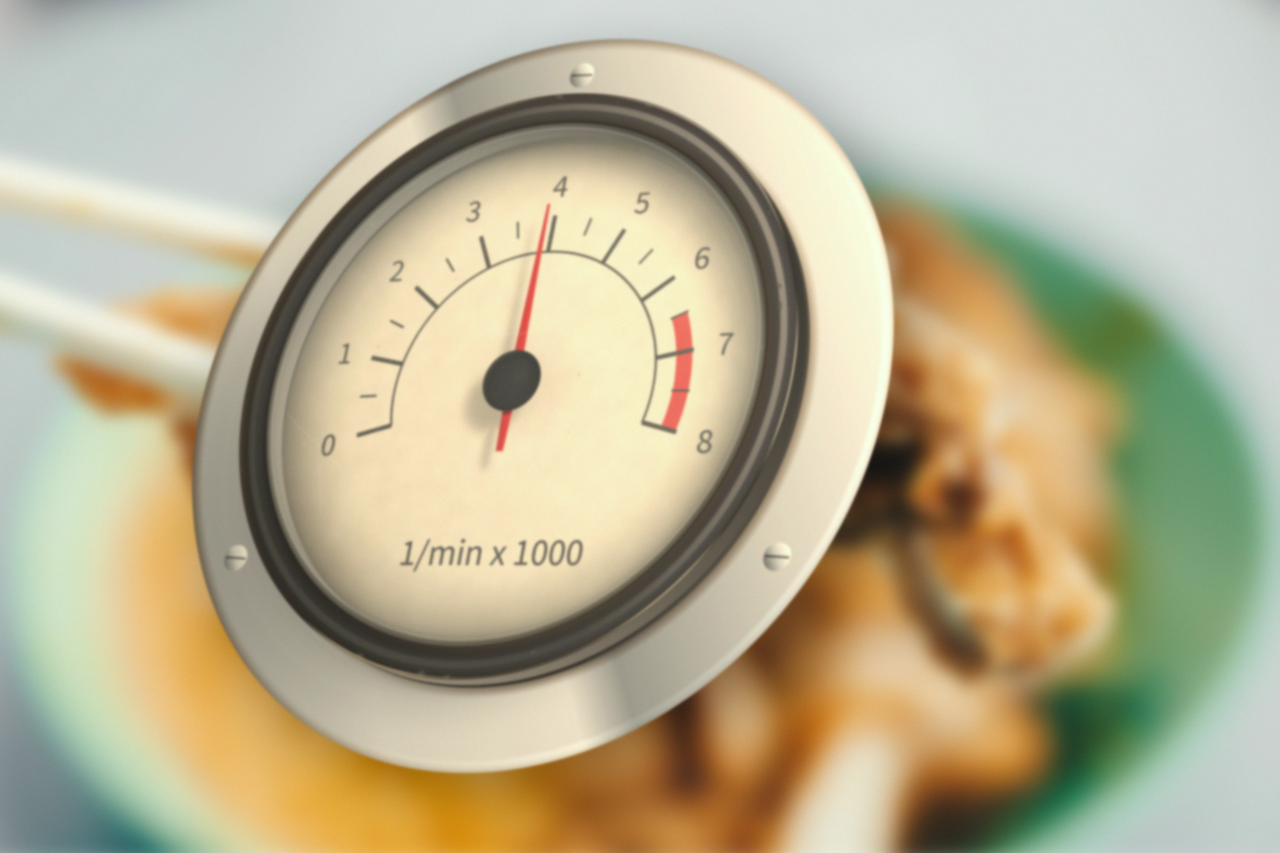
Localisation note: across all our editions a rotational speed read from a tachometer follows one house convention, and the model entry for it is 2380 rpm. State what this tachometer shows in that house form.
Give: 4000 rpm
